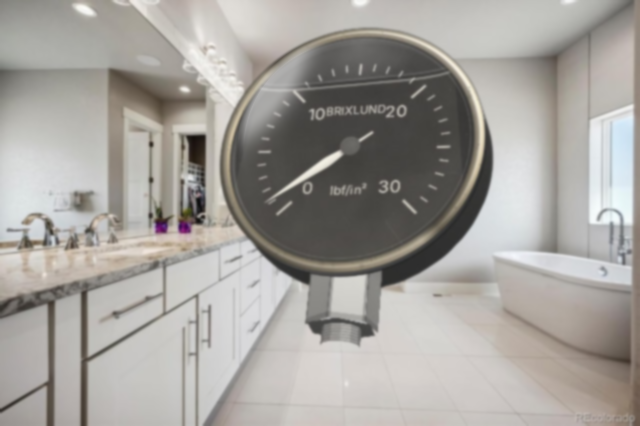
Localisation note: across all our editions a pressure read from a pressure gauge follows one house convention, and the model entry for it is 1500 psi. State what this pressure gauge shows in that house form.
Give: 1 psi
